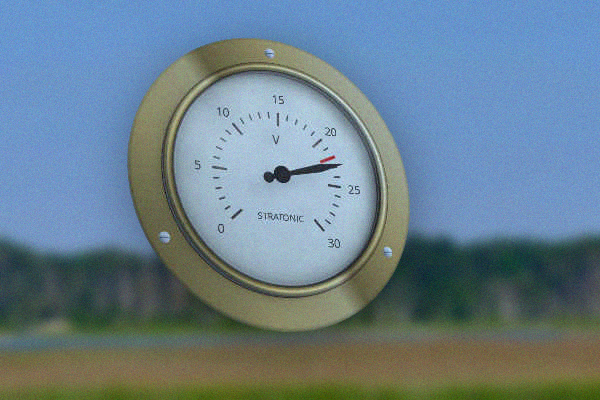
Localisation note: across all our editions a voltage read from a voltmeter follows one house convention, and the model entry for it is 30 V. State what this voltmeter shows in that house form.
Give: 23 V
